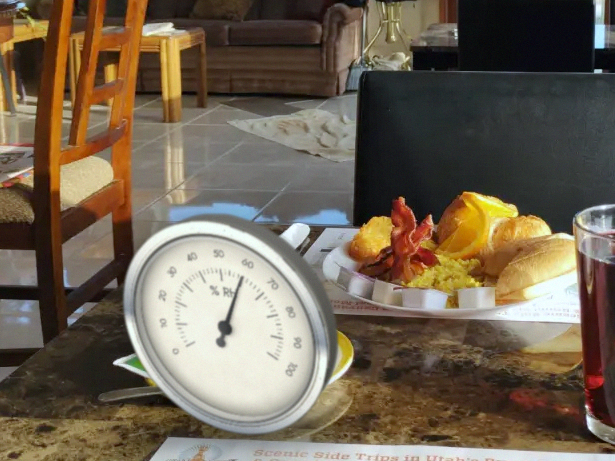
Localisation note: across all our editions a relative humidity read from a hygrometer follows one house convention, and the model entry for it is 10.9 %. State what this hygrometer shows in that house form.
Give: 60 %
